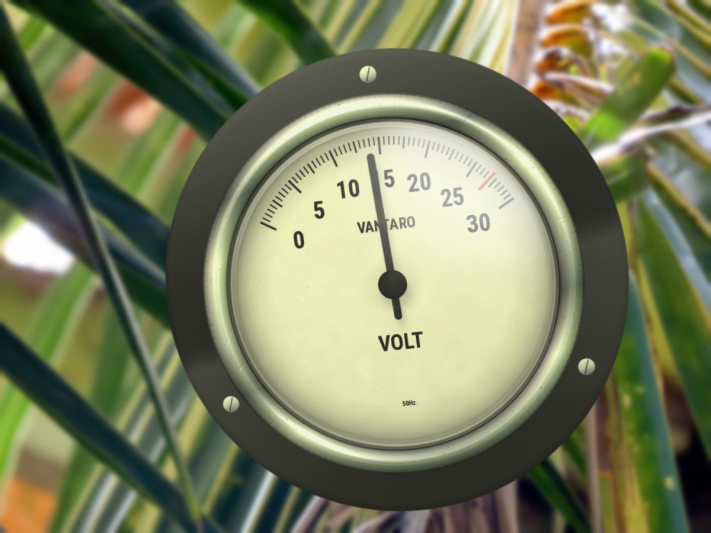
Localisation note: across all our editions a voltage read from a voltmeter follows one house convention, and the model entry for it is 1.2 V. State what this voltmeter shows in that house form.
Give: 14 V
